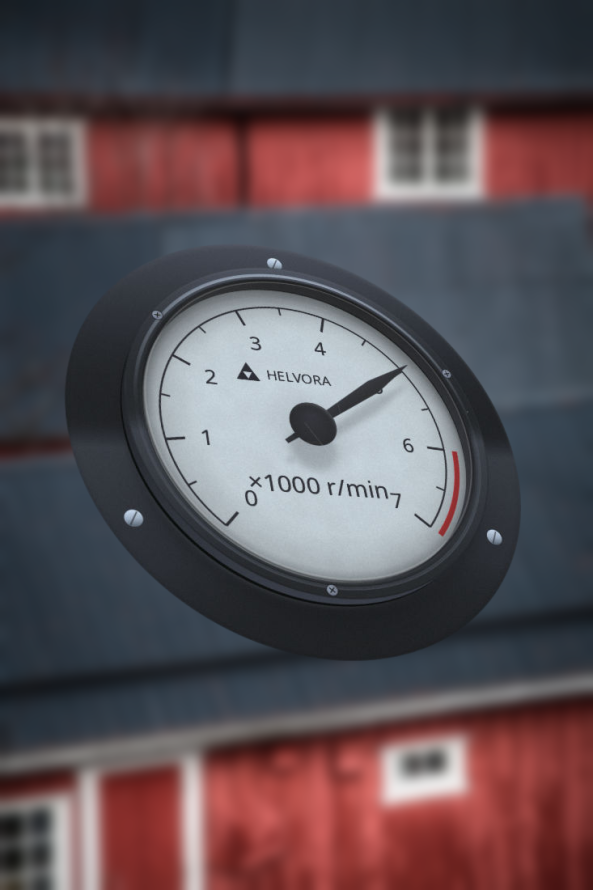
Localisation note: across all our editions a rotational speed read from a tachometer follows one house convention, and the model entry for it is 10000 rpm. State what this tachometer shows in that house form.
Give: 5000 rpm
